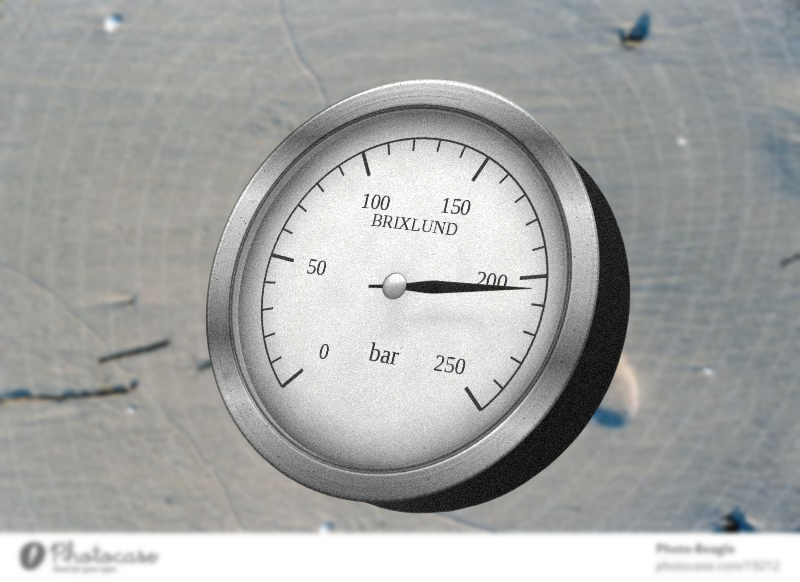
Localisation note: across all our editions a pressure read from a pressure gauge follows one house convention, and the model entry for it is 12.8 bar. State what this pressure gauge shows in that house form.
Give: 205 bar
